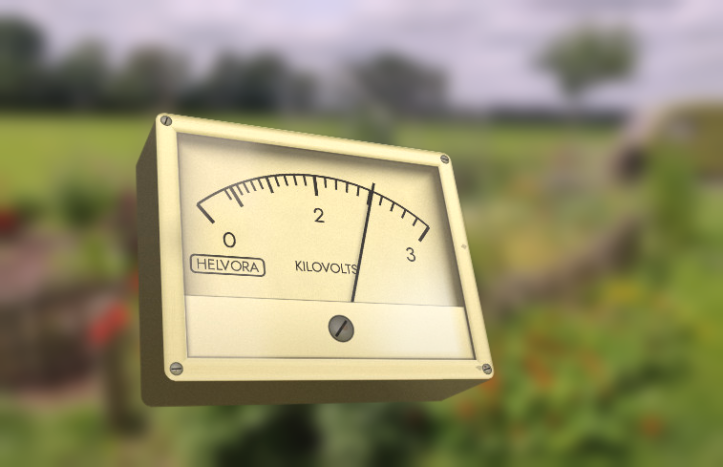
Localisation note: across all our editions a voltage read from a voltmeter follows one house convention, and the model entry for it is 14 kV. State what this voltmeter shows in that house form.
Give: 2.5 kV
